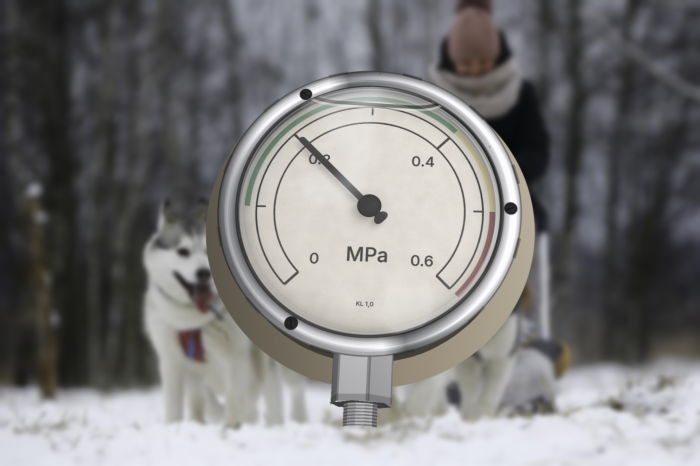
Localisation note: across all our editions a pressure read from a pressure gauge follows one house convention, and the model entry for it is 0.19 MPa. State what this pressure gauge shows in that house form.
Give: 0.2 MPa
